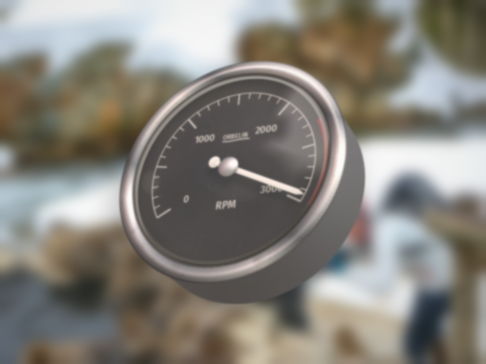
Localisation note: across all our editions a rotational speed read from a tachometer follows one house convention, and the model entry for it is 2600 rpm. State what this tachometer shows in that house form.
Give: 2950 rpm
